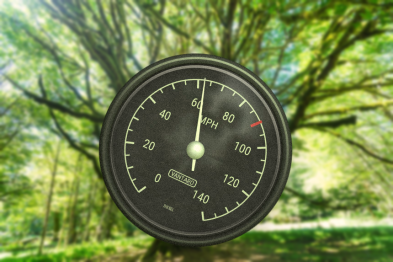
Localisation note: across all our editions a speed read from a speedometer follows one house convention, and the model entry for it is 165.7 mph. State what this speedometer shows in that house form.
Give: 62.5 mph
